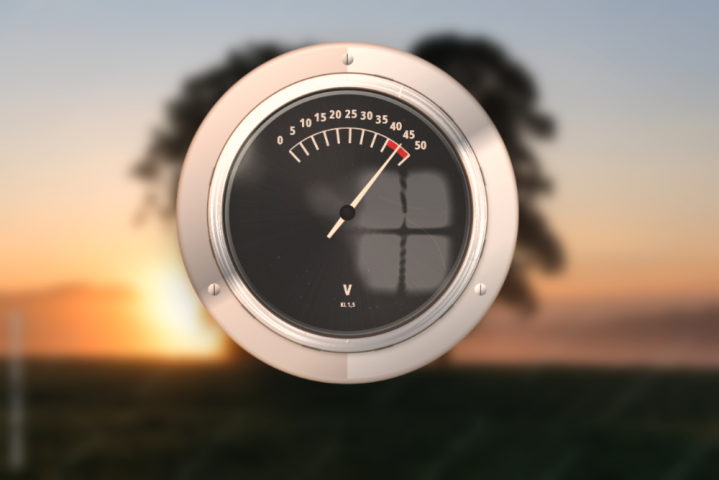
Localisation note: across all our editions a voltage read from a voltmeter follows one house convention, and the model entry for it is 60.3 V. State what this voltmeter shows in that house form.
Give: 45 V
